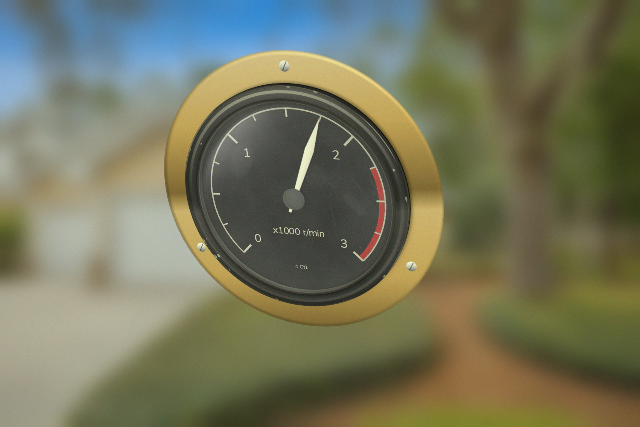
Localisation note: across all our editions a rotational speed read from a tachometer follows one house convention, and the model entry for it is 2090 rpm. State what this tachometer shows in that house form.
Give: 1750 rpm
